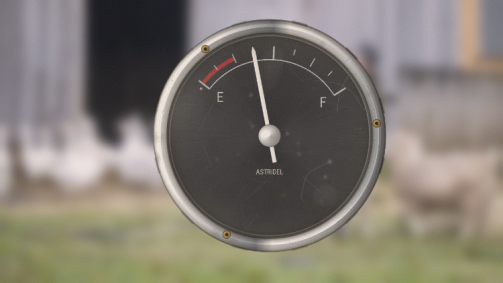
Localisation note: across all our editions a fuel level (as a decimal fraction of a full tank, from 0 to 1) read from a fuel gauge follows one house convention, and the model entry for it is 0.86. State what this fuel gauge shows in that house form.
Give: 0.375
